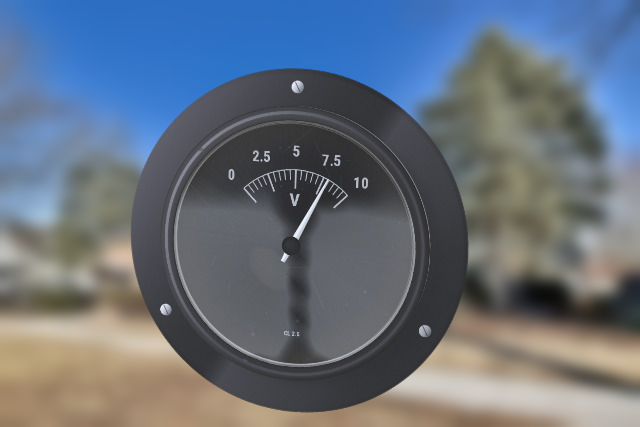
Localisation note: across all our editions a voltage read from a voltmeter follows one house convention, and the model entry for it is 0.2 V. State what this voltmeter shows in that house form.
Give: 8 V
